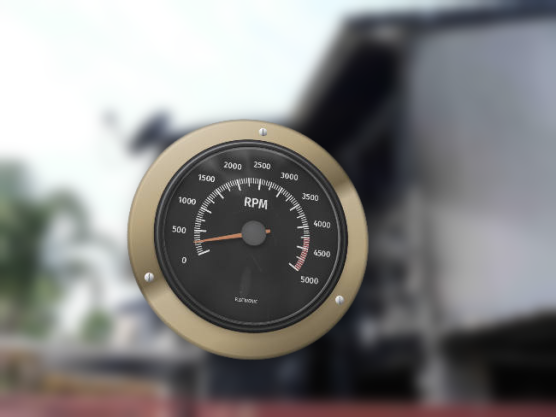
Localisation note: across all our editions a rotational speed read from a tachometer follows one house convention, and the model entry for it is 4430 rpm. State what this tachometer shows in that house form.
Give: 250 rpm
